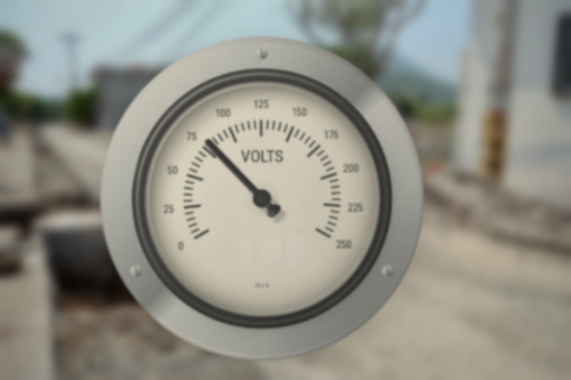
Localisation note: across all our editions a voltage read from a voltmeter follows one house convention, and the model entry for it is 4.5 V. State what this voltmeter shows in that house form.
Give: 80 V
